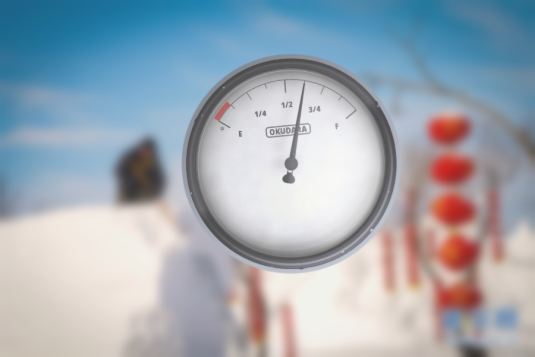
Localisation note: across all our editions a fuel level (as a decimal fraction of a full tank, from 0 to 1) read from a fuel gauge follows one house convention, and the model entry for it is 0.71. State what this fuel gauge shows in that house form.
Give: 0.625
